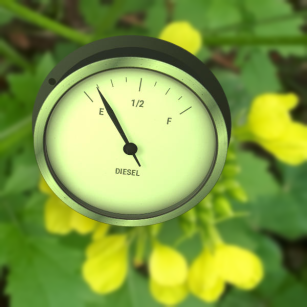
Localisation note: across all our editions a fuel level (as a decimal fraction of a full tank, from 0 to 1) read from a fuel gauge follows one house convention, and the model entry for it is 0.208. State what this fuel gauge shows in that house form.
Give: 0.125
